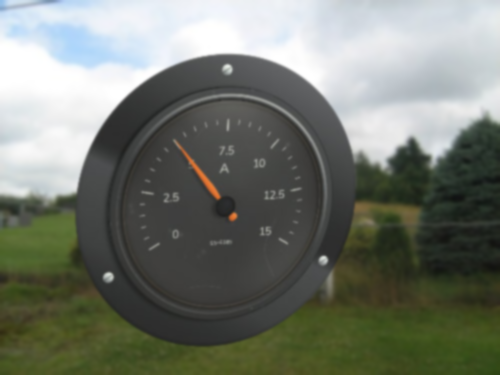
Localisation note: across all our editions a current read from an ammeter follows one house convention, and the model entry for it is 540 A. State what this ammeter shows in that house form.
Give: 5 A
